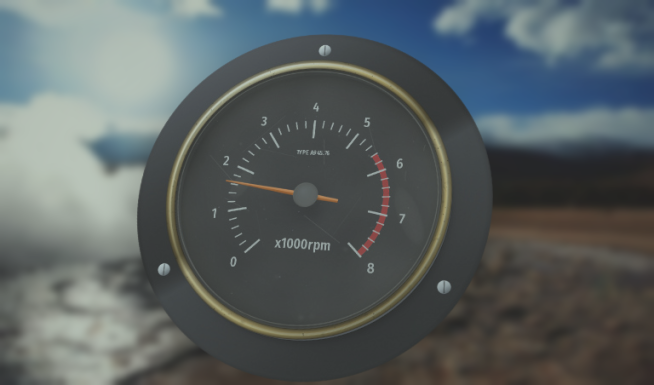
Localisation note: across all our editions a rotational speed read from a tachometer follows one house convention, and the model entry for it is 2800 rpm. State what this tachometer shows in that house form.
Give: 1600 rpm
